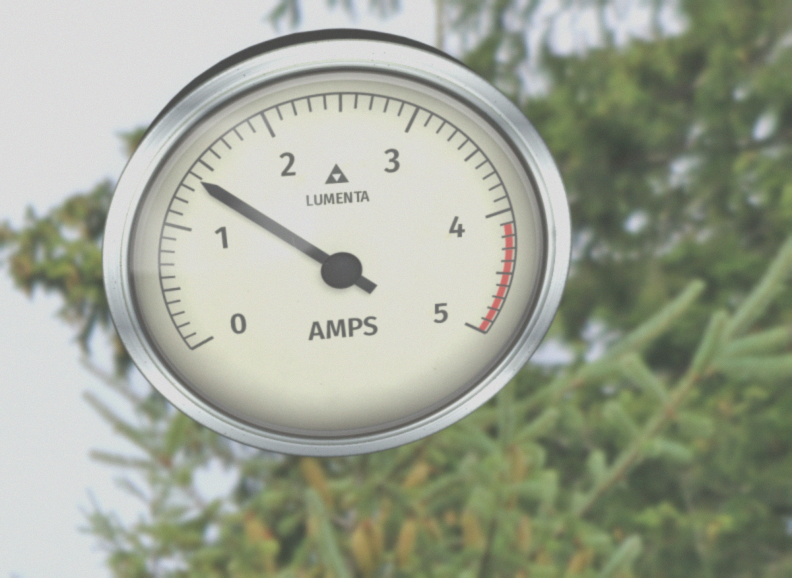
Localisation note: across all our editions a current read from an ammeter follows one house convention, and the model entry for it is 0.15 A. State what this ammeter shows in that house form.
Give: 1.4 A
